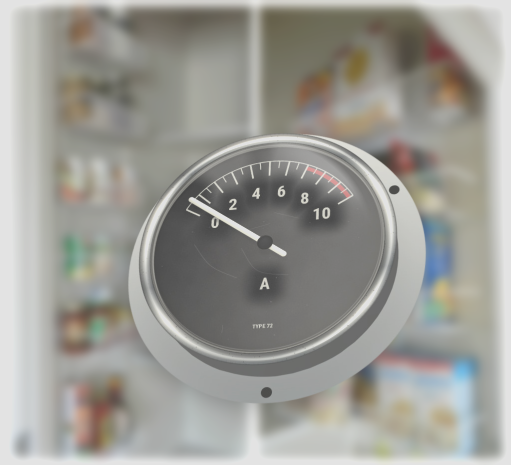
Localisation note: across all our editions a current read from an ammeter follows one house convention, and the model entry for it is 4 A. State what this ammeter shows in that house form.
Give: 0.5 A
